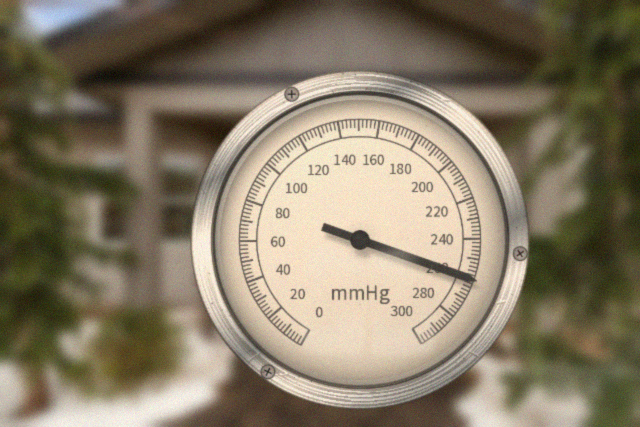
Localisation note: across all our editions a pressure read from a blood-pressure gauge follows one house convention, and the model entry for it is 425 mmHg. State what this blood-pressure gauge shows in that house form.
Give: 260 mmHg
